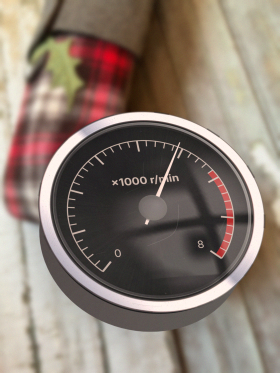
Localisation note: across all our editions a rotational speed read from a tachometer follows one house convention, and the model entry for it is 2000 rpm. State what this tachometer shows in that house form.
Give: 4900 rpm
